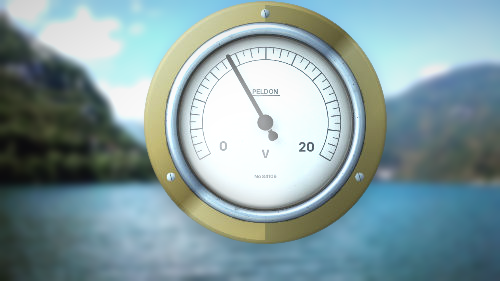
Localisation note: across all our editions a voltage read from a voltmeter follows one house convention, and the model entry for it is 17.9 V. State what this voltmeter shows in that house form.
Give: 7.5 V
